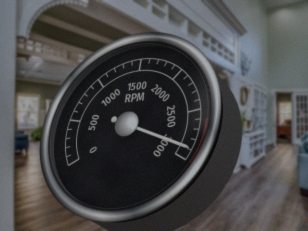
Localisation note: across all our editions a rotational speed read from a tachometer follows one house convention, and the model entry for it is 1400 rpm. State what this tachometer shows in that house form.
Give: 2900 rpm
